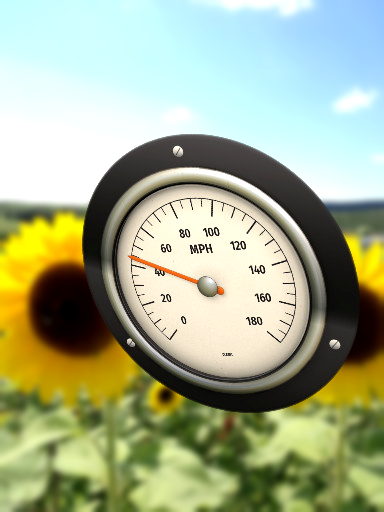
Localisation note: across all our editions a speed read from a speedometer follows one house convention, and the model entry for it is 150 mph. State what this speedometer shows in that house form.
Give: 45 mph
